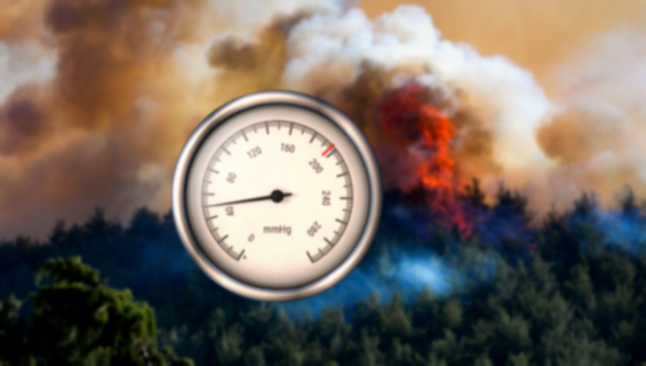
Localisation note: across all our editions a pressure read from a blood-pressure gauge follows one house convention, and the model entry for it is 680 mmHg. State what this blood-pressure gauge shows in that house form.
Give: 50 mmHg
